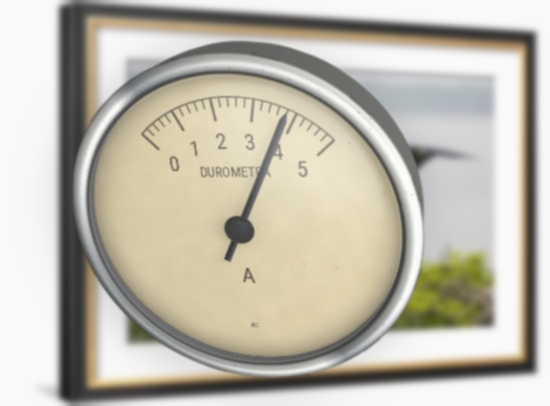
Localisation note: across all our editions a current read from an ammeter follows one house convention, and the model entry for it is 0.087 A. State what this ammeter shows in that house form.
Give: 3.8 A
